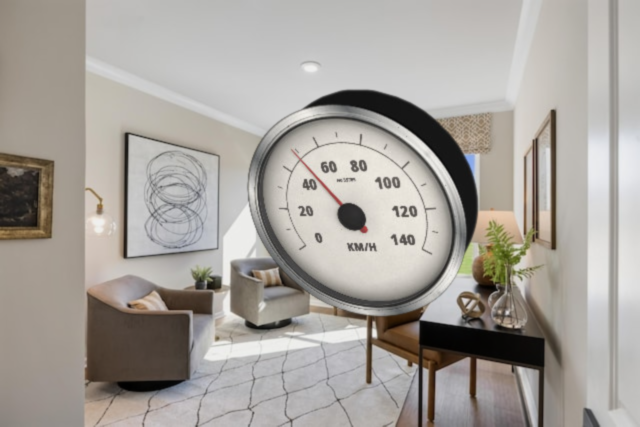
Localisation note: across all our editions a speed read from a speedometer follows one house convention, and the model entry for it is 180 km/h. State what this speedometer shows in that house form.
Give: 50 km/h
